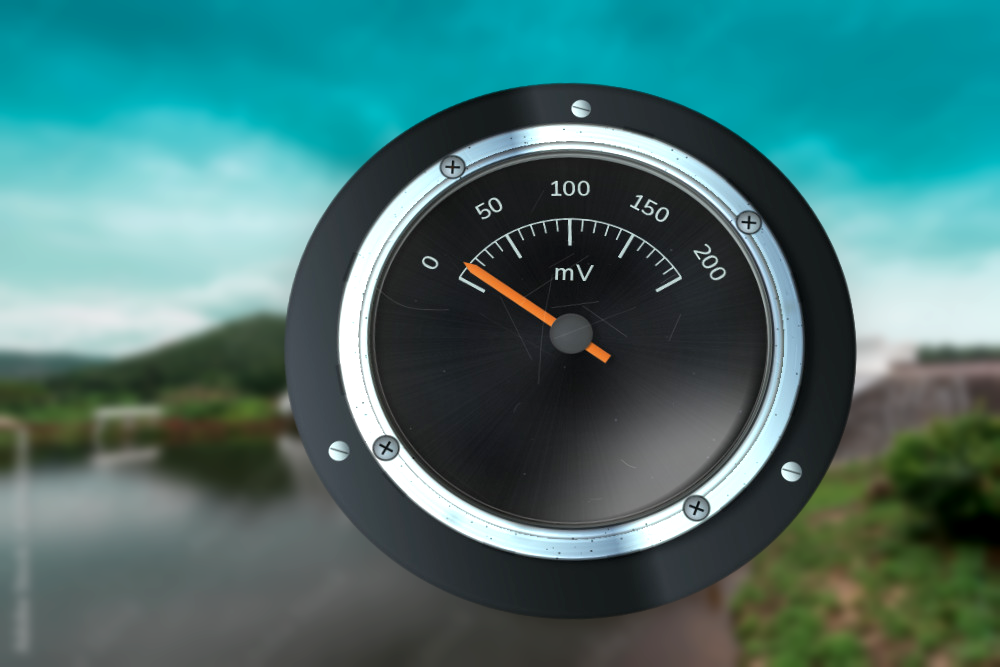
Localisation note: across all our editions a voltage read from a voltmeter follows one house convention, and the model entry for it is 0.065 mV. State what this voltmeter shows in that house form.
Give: 10 mV
